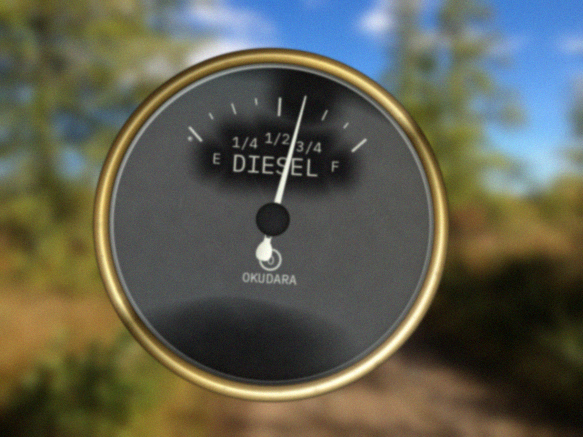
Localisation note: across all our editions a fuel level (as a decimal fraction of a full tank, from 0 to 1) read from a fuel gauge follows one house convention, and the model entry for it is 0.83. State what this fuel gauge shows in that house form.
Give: 0.625
